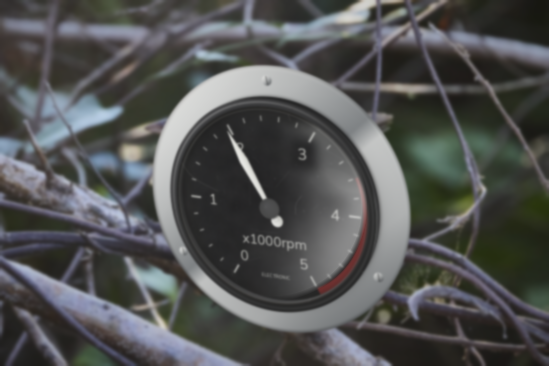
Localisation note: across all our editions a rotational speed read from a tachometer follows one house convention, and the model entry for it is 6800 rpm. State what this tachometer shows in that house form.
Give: 2000 rpm
